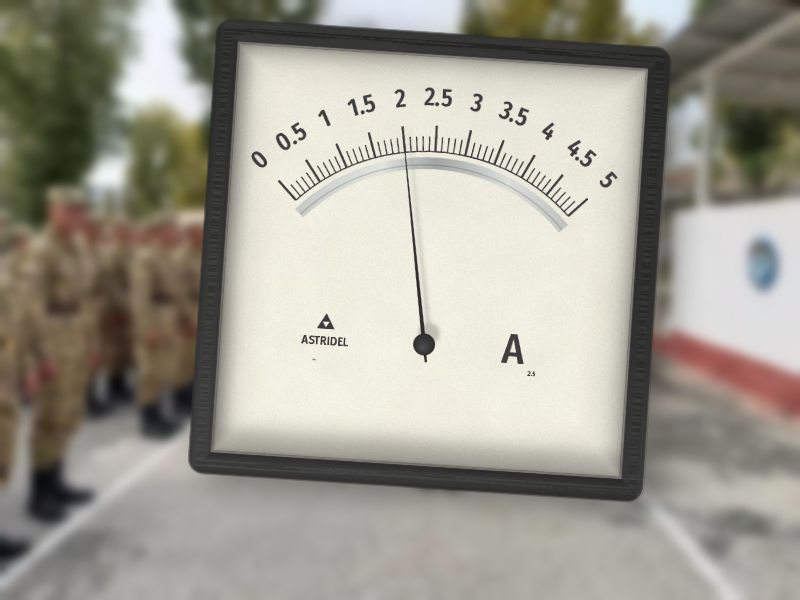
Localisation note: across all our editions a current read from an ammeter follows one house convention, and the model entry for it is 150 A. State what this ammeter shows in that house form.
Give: 2 A
